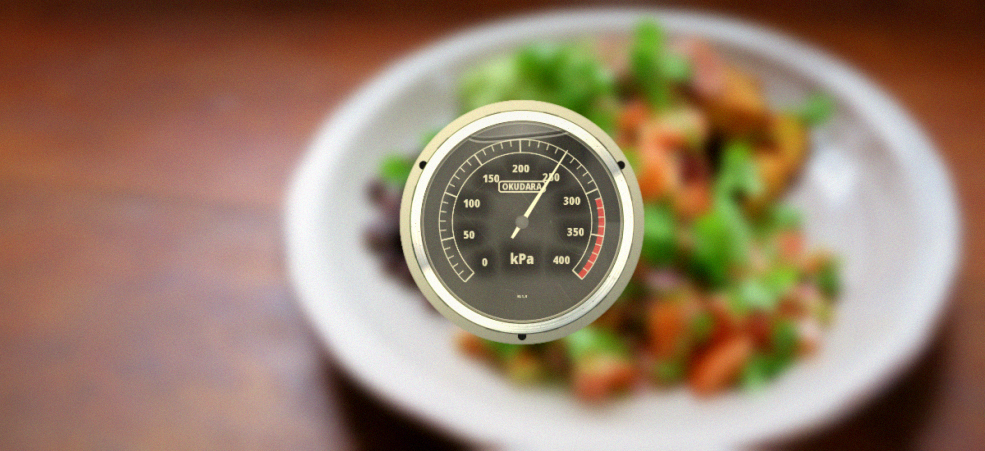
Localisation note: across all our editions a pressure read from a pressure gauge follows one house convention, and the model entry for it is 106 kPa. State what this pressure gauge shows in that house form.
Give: 250 kPa
